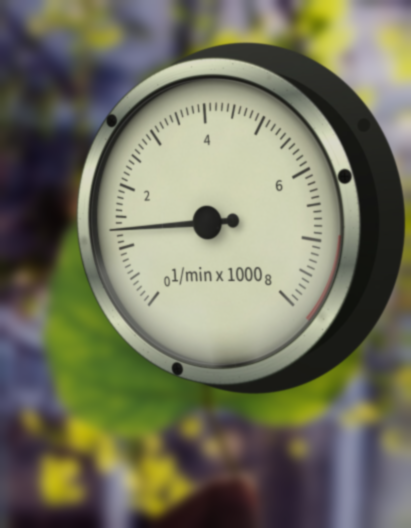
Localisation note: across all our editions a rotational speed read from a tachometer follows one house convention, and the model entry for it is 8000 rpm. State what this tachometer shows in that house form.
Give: 1300 rpm
